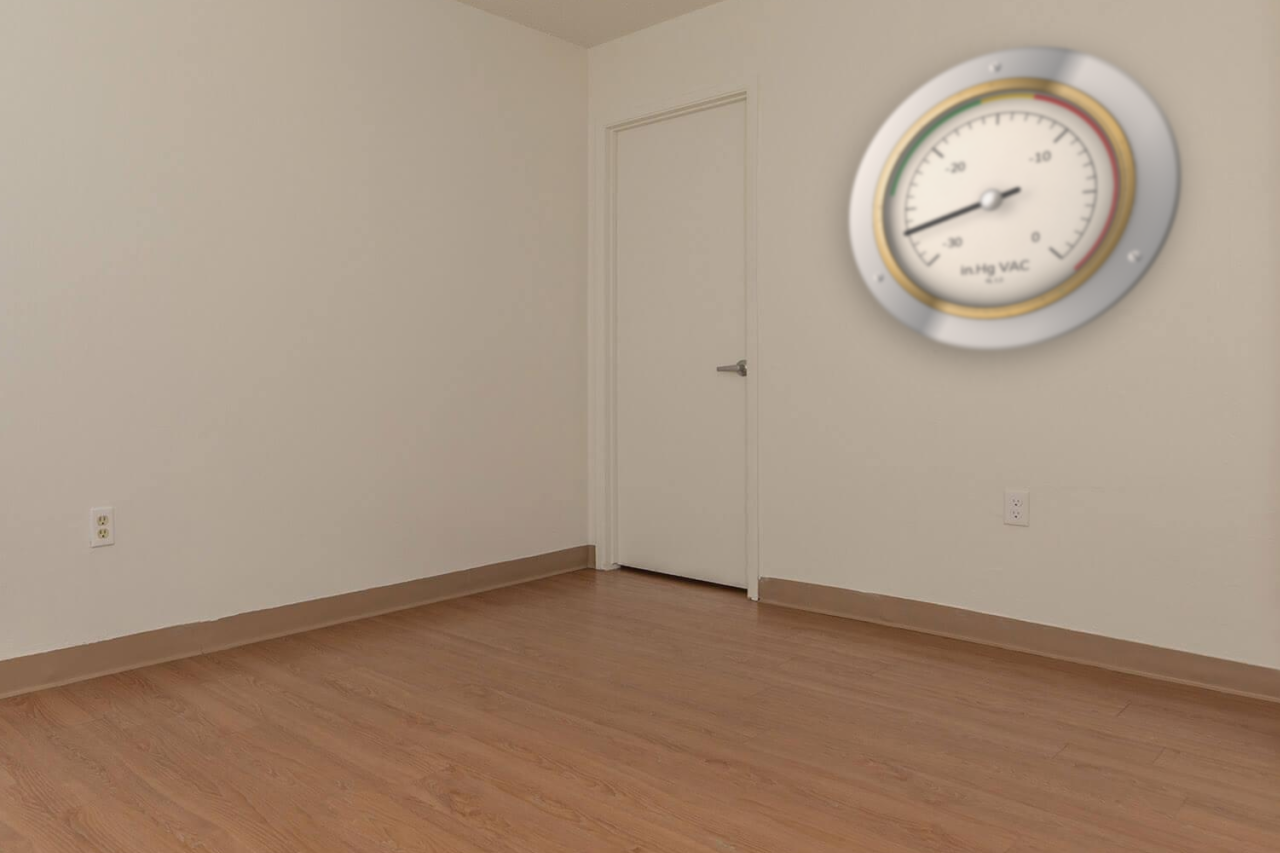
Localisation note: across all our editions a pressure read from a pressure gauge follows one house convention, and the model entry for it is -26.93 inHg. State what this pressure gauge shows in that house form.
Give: -27 inHg
